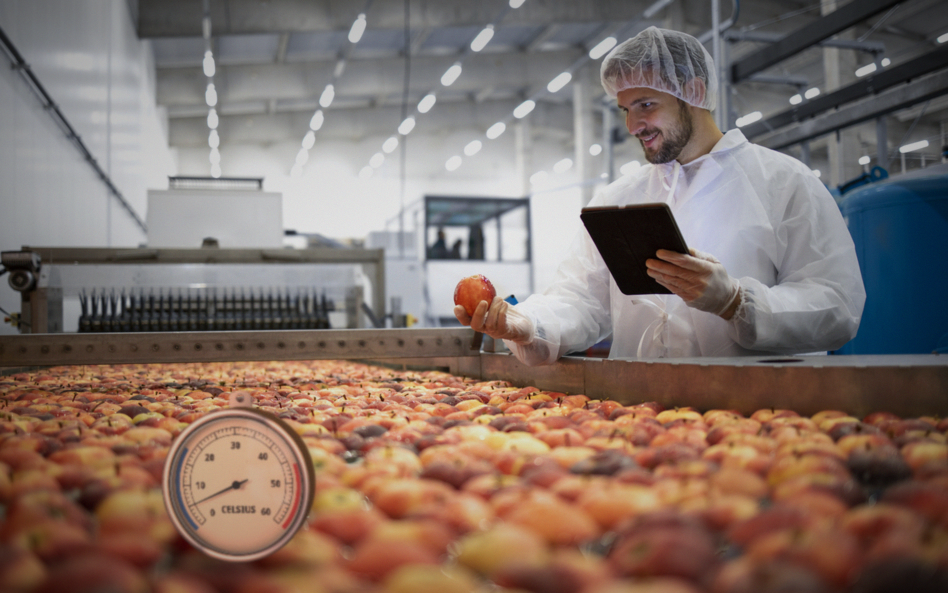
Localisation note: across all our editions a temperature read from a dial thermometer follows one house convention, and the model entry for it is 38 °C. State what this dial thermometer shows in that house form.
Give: 5 °C
